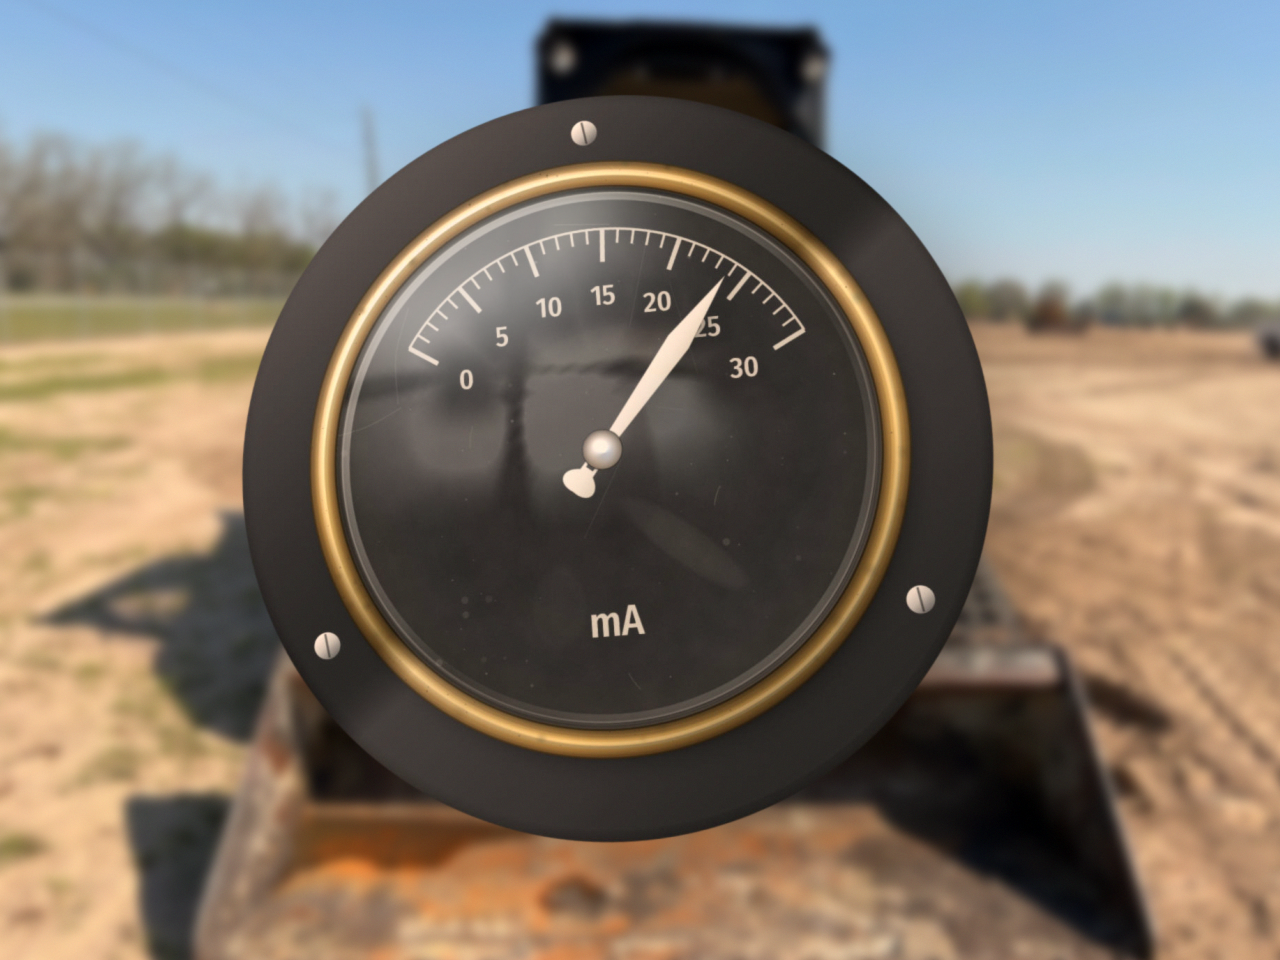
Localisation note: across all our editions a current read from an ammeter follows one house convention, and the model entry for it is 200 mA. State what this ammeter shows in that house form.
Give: 24 mA
